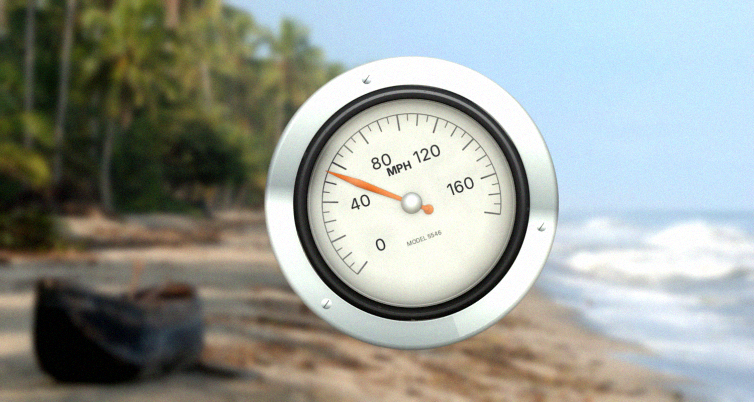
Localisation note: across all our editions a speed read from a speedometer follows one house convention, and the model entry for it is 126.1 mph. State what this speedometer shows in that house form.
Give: 55 mph
